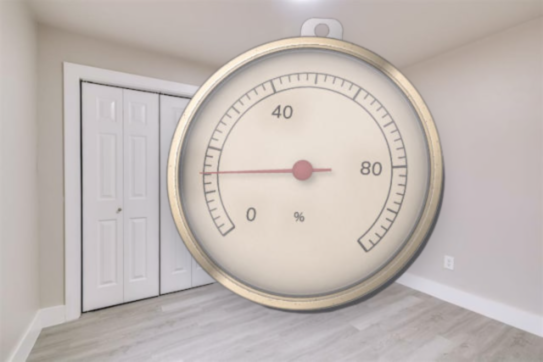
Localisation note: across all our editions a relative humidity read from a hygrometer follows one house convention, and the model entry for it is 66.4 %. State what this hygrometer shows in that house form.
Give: 14 %
